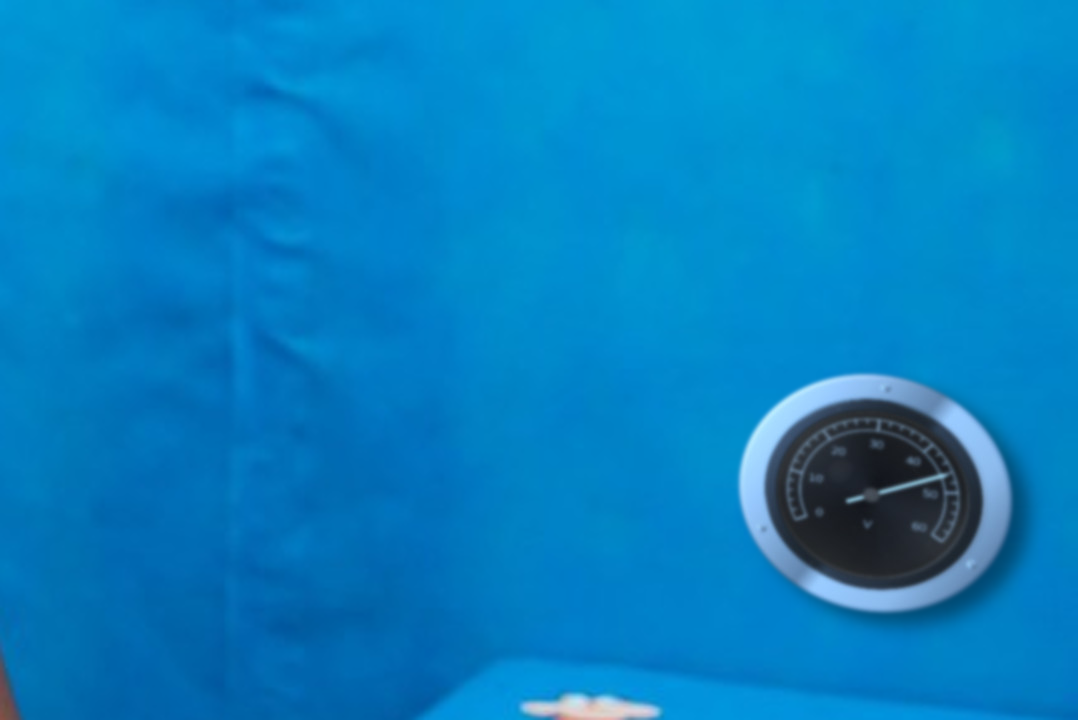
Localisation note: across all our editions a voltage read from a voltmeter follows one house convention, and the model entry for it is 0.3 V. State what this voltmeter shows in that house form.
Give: 46 V
